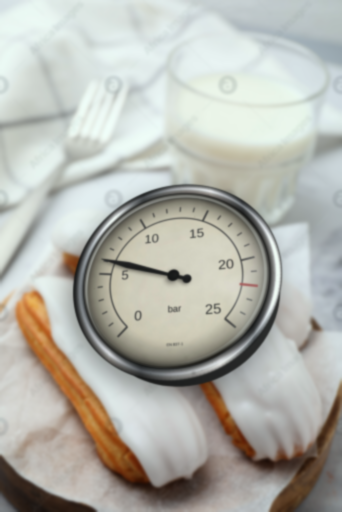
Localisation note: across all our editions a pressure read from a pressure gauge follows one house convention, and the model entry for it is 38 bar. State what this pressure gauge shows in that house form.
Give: 6 bar
